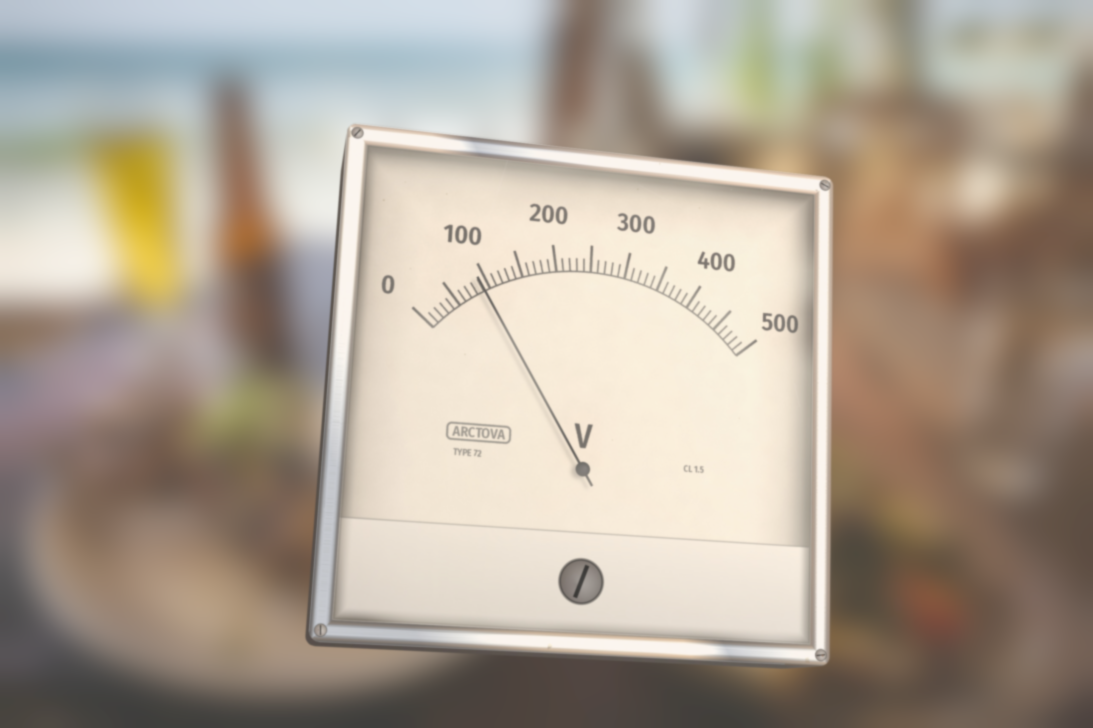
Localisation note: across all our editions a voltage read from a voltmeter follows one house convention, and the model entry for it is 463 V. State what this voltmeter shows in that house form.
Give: 90 V
